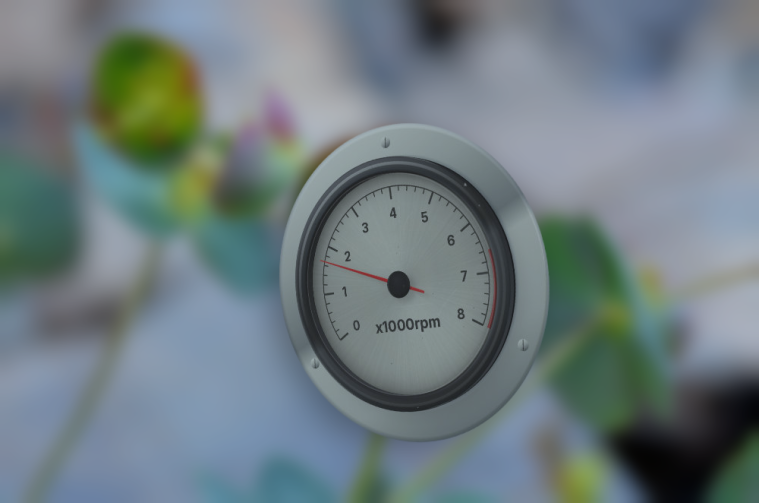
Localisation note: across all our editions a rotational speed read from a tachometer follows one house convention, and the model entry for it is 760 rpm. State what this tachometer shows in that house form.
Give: 1700 rpm
